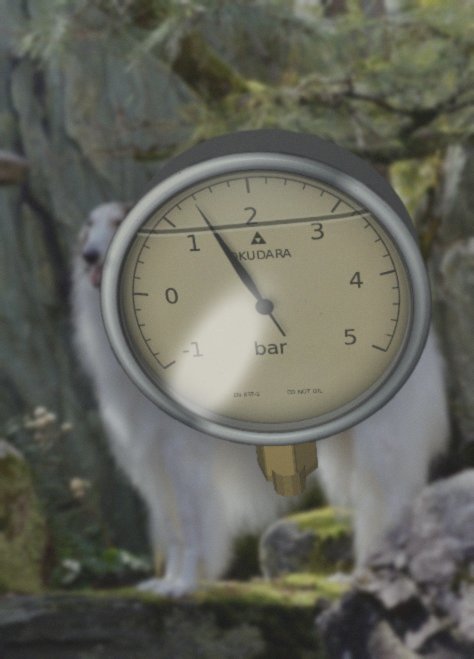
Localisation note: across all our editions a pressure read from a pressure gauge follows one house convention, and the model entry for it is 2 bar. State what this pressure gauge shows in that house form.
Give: 1.4 bar
